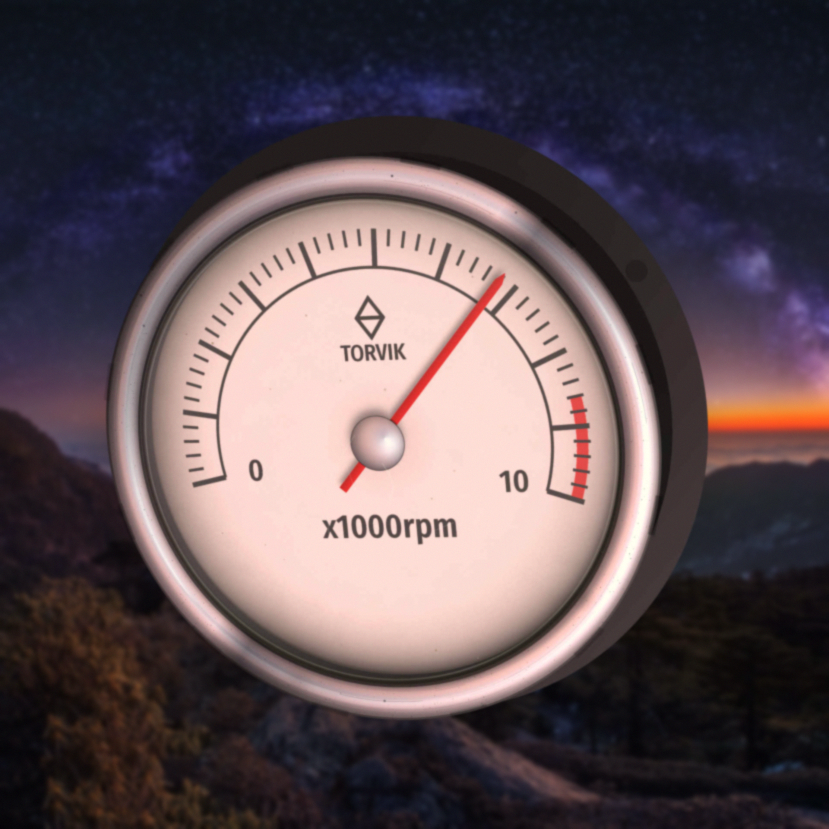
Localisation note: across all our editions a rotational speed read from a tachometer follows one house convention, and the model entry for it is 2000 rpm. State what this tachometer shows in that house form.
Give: 6800 rpm
